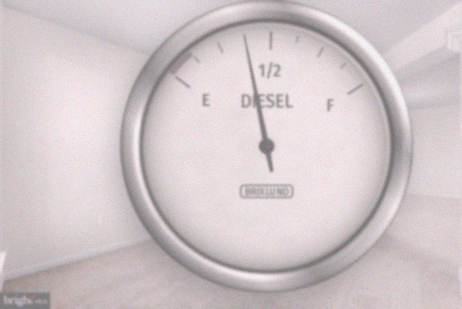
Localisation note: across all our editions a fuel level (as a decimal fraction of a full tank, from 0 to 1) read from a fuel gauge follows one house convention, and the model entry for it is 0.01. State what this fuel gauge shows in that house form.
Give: 0.375
